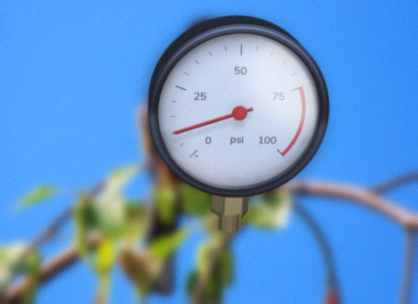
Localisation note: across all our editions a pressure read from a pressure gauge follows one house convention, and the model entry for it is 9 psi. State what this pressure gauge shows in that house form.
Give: 10 psi
